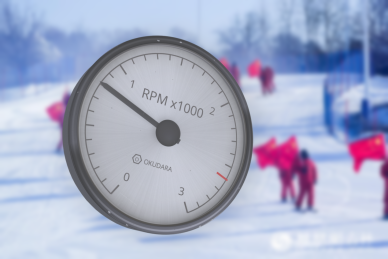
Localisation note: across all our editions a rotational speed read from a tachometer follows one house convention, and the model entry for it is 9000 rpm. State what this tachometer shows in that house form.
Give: 800 rpm
